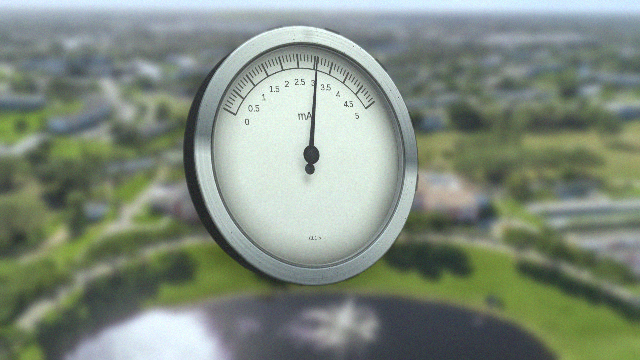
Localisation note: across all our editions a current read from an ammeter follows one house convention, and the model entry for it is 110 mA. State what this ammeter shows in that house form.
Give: 3 mA
